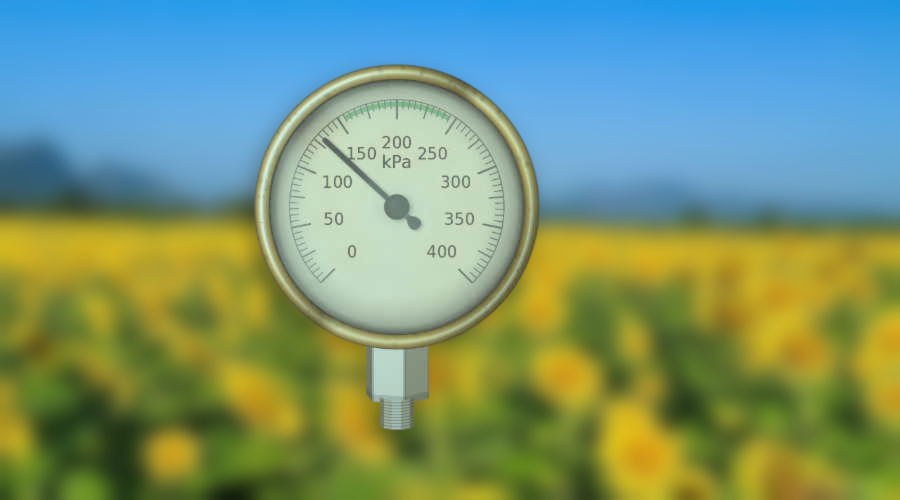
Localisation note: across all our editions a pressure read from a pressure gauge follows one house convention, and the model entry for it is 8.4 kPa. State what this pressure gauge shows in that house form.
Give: 130 kPa
